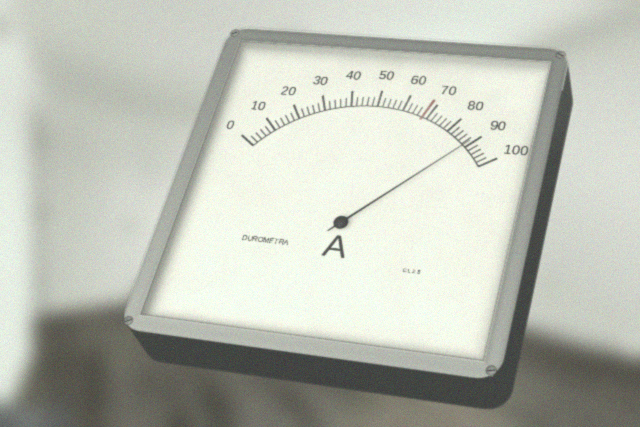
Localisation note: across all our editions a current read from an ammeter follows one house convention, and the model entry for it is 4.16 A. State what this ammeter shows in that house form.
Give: 90 A
